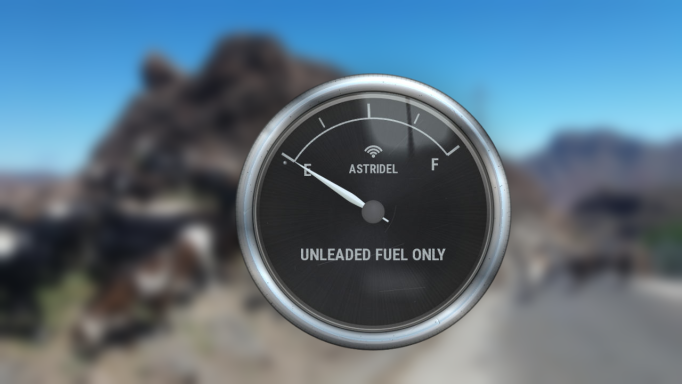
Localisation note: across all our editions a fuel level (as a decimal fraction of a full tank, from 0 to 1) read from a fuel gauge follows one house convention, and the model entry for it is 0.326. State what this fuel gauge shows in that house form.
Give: 0
